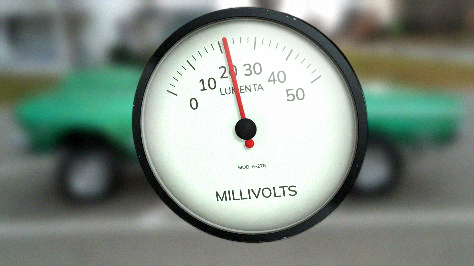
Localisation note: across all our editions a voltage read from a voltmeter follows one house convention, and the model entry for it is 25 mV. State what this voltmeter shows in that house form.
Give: 22 mV
